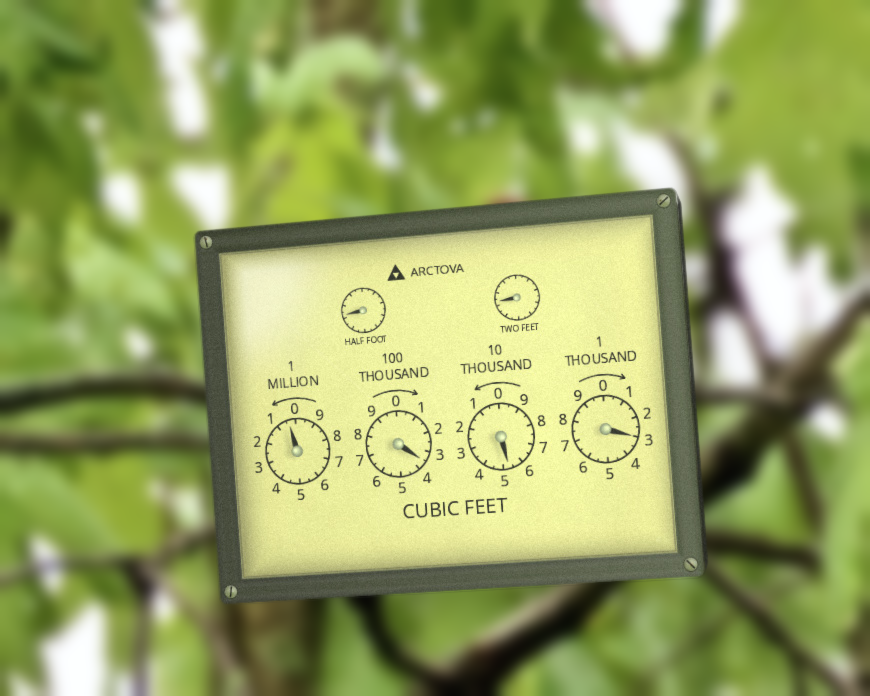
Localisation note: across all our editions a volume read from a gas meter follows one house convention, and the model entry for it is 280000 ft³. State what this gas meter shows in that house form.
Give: 35300 ft³
